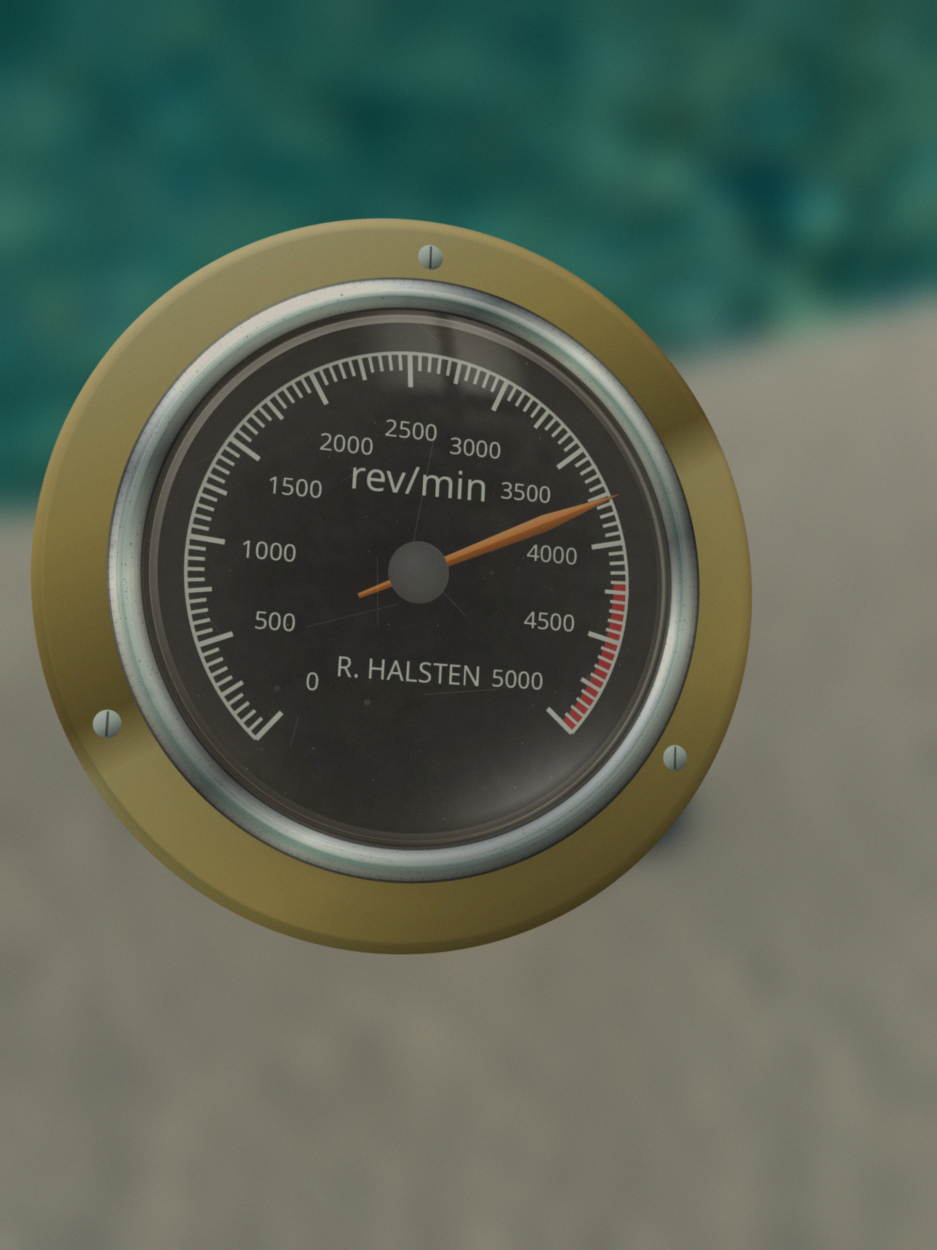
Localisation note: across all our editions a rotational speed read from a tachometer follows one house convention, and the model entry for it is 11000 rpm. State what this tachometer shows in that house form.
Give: 3775 rpm
